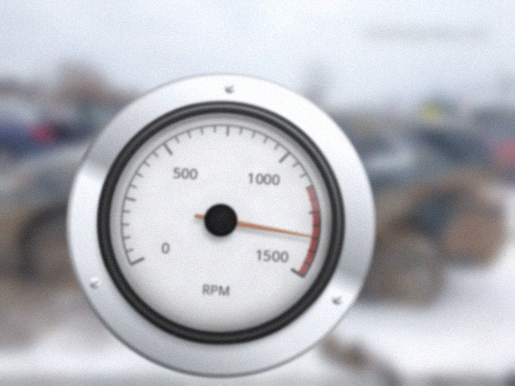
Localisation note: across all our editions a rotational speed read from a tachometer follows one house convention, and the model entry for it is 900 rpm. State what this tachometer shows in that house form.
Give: 1350 rpm
